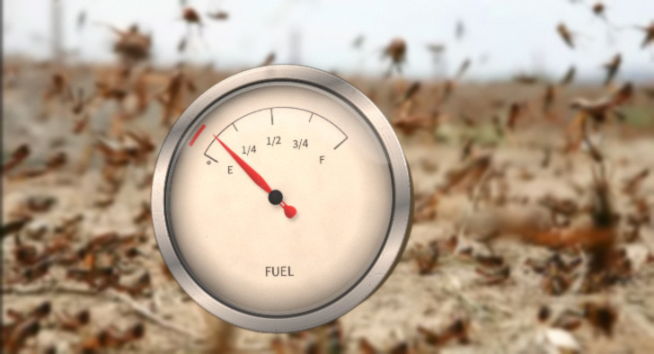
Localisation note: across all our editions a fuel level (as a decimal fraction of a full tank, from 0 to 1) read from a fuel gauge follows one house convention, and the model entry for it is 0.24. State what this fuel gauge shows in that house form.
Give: 0.125
